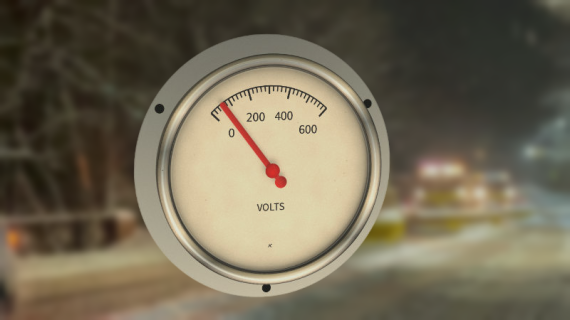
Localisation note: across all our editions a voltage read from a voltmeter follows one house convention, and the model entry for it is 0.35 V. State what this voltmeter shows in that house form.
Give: 60 V
